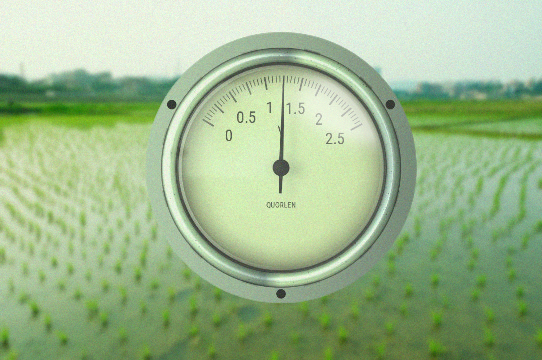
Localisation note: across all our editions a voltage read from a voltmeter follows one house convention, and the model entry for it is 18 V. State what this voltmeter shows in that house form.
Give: 1.25 V
